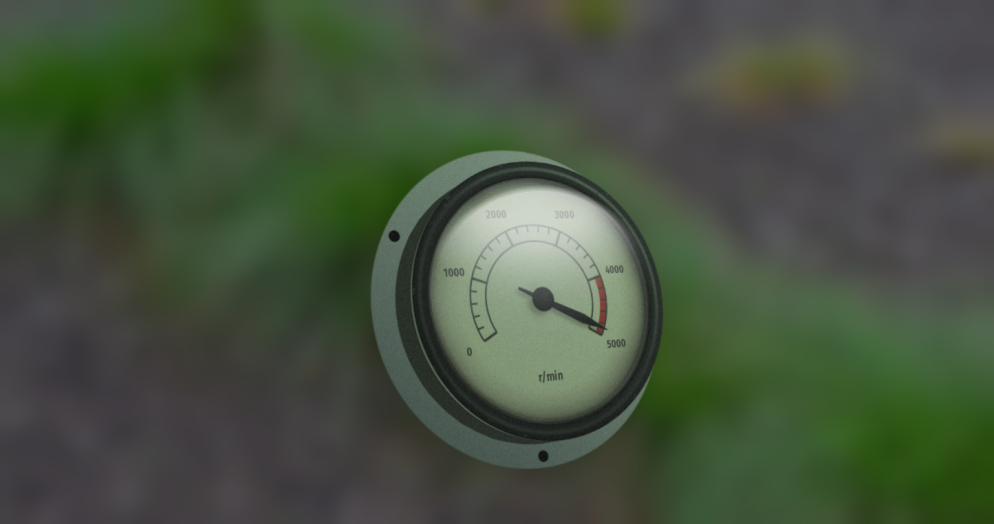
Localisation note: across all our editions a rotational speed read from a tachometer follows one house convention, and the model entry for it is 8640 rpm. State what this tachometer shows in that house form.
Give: 4900 rpm
